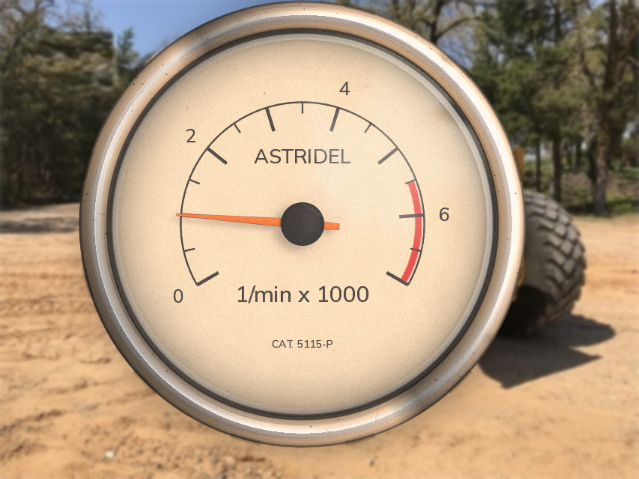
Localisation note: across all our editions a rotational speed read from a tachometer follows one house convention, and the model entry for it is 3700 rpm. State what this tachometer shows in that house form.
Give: 1000 rpm
